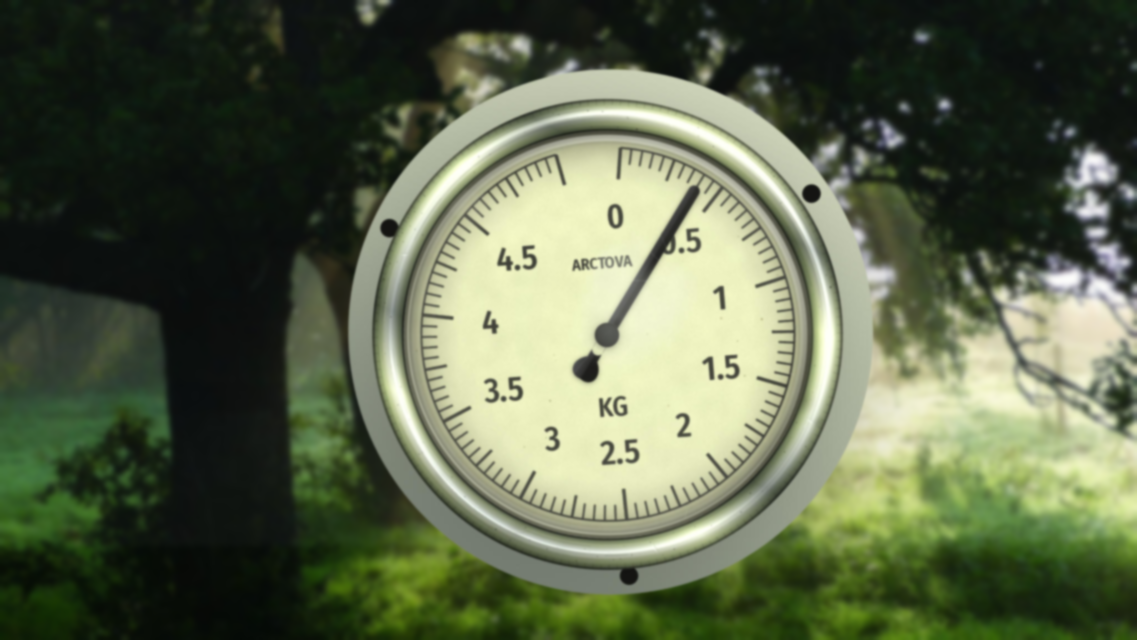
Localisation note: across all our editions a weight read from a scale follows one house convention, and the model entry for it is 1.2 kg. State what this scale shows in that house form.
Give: 0.4 kg
